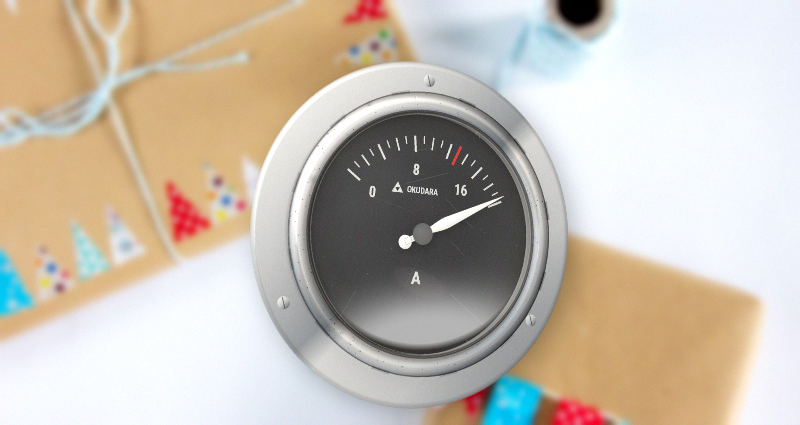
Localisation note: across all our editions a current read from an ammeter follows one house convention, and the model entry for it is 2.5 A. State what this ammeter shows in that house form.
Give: 19.5 A
